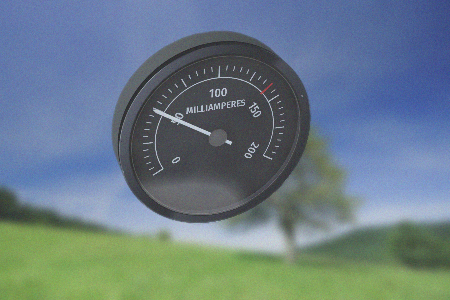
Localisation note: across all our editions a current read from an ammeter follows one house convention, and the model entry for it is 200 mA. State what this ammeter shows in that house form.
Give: 50 mA
